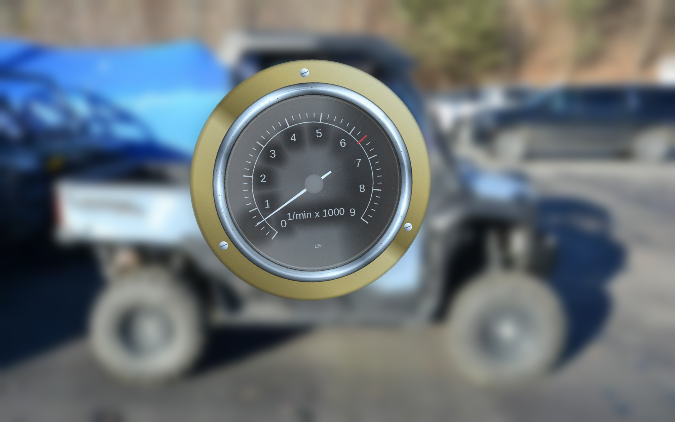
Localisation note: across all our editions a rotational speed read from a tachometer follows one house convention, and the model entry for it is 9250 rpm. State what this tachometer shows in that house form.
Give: 600 rpm
